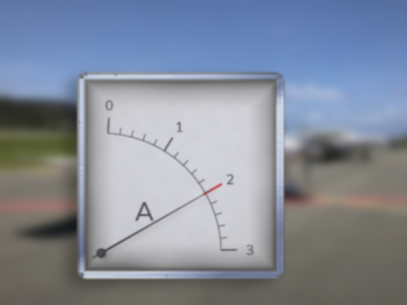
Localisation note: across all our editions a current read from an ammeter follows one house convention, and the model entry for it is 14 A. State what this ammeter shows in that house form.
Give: 2 A
